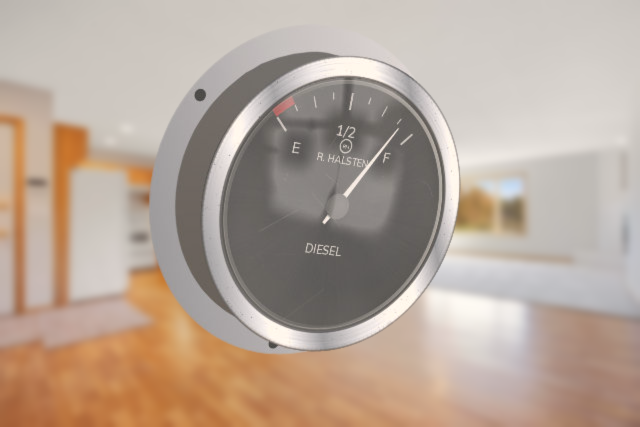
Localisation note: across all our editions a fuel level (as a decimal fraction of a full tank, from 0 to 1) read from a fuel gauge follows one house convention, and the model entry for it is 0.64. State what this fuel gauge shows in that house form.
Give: 0.875
